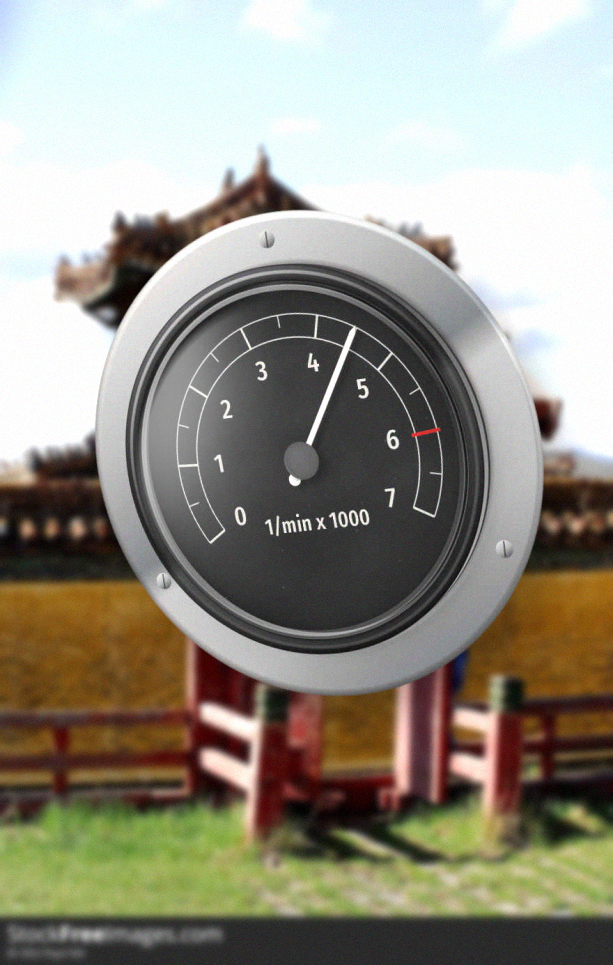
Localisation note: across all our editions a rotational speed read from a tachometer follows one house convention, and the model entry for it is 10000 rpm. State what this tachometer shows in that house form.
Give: 4500 rpm
